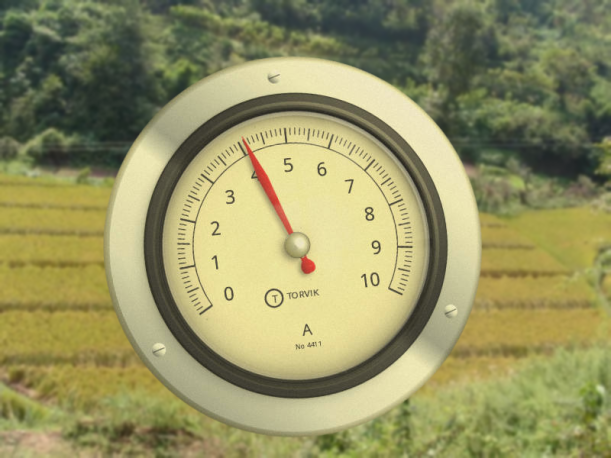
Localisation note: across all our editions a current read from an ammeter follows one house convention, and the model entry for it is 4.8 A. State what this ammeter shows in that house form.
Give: 4.1 A
